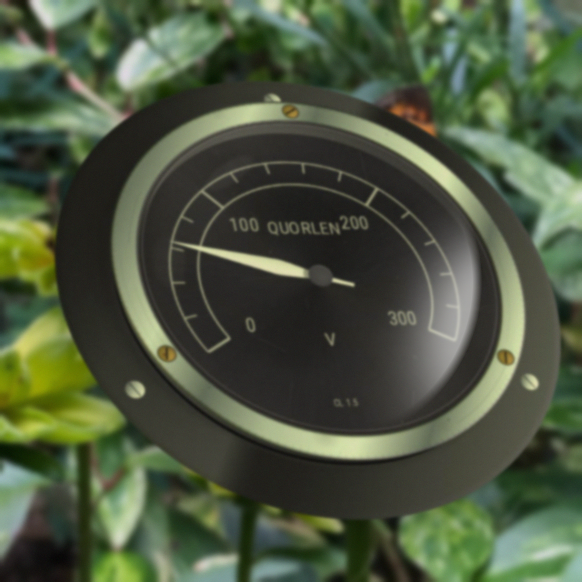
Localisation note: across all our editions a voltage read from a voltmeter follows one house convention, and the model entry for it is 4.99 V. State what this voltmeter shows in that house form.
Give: 60 V
